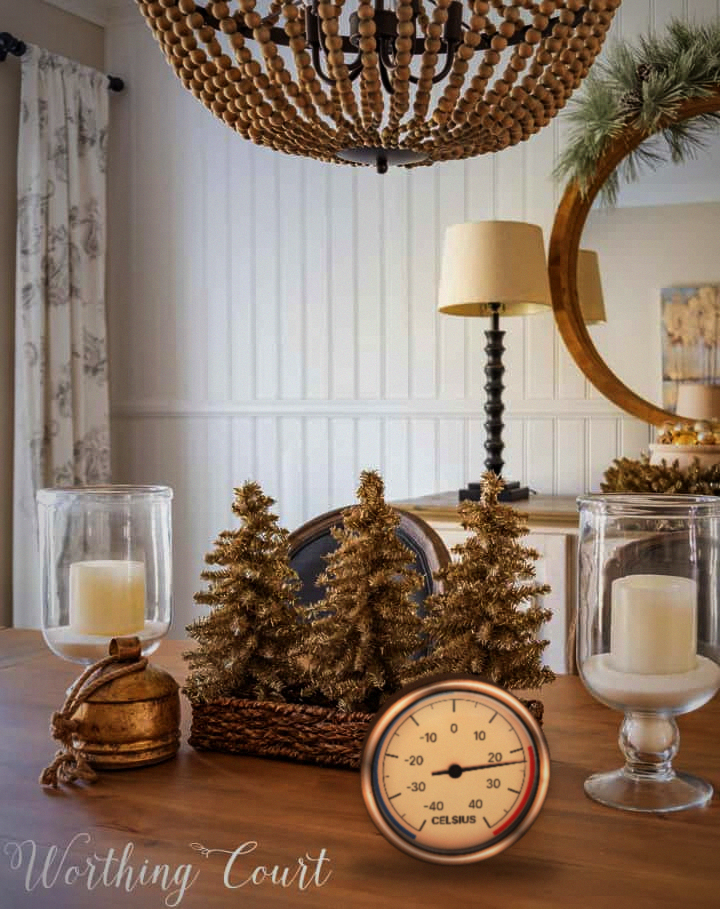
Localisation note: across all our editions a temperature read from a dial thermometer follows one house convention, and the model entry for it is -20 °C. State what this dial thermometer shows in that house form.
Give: 22.5 °C
